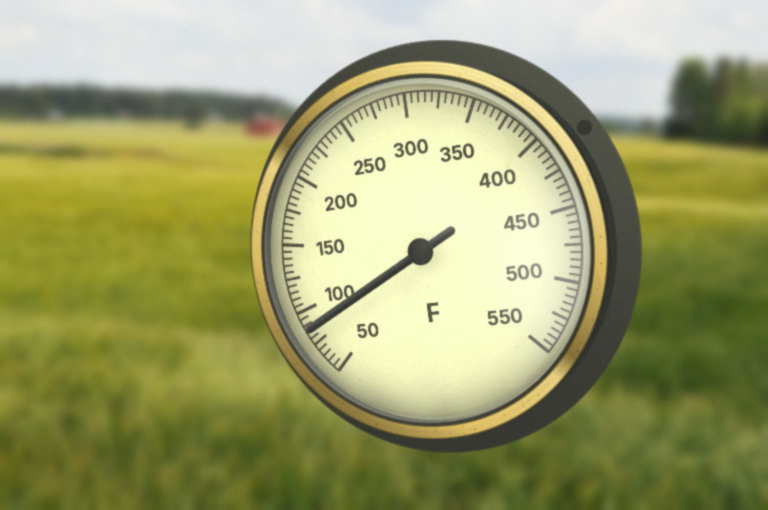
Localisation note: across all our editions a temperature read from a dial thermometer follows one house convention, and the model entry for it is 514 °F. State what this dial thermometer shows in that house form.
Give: 85 °F
